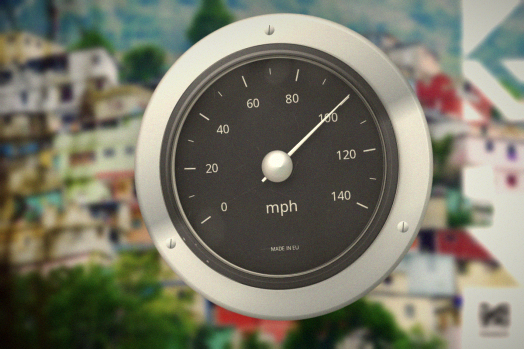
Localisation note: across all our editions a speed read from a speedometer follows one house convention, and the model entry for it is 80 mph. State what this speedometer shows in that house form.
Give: 100 mph
